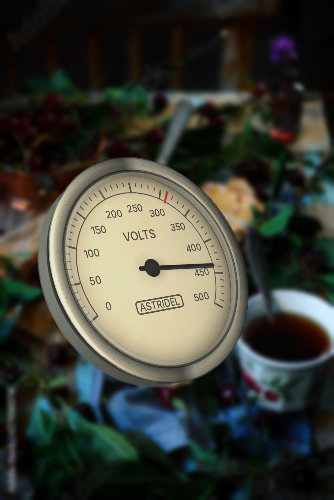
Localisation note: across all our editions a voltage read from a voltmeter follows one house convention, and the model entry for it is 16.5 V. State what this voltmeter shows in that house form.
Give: 440 V
